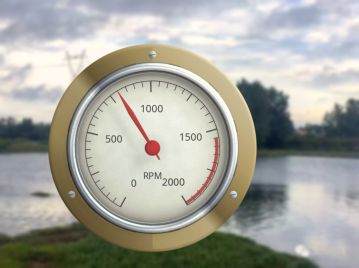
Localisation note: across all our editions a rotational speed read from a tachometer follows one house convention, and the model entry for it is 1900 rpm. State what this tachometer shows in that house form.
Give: 800 rpm
